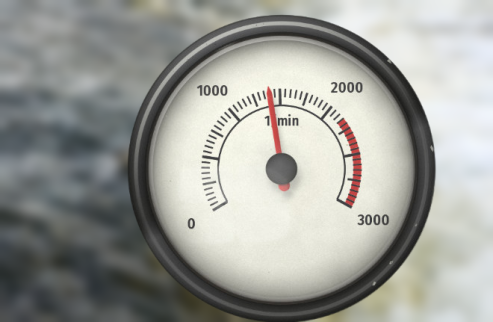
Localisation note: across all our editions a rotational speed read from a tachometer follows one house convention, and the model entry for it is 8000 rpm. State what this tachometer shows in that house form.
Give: 1400 rpm
